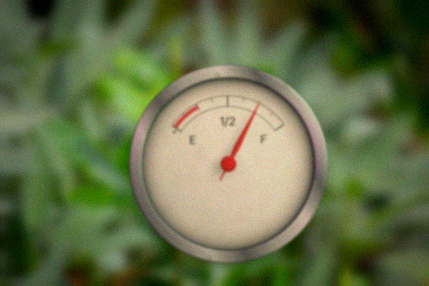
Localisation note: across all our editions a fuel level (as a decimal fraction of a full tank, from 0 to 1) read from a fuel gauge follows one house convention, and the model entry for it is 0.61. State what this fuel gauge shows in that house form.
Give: 0.75
